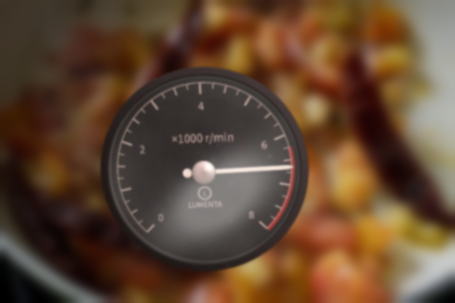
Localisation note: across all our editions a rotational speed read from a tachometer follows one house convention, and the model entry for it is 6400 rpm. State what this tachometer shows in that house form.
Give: 6625 rpm
